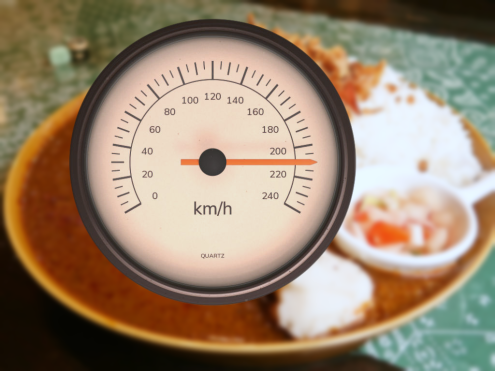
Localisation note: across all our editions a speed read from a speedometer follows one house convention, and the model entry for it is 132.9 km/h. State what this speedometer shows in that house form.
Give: 210 km/h
